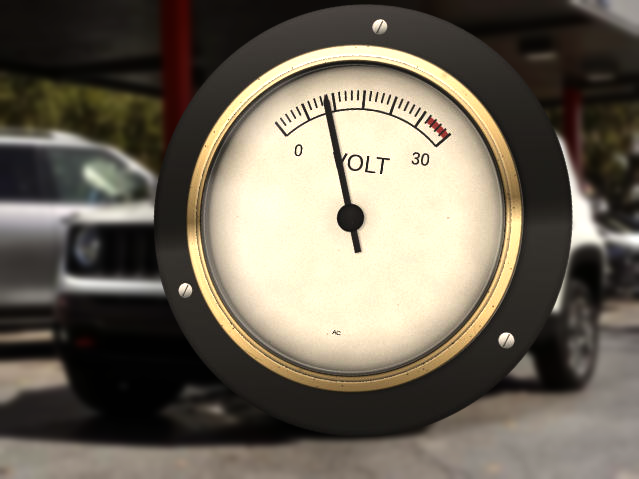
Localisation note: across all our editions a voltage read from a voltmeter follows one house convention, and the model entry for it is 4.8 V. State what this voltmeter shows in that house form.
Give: 9 V
